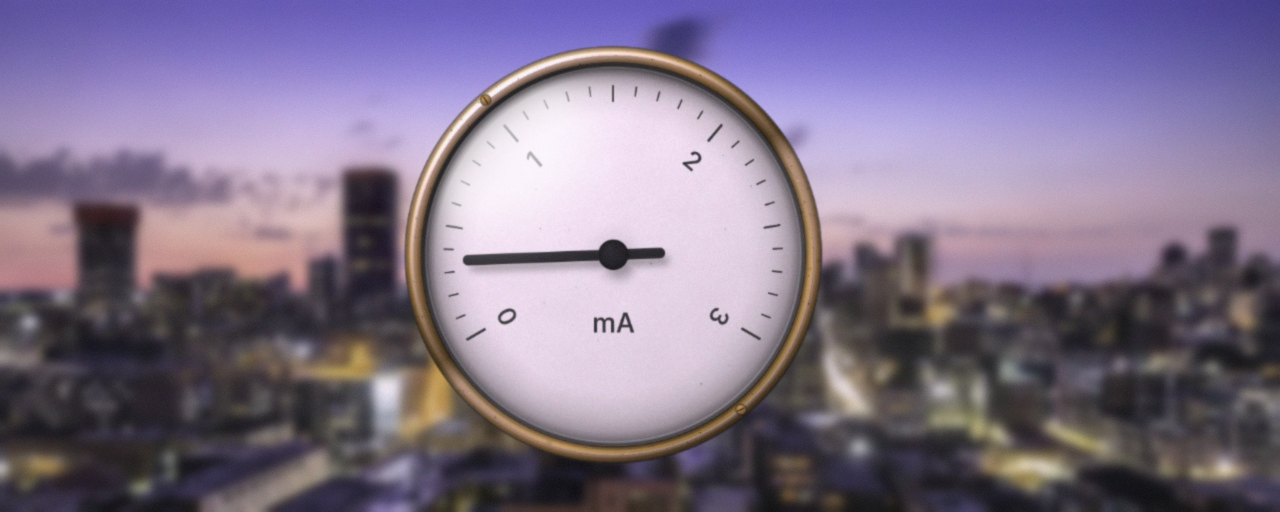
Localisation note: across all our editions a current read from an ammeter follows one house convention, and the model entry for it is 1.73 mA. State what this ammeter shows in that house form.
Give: 0.35 mA
